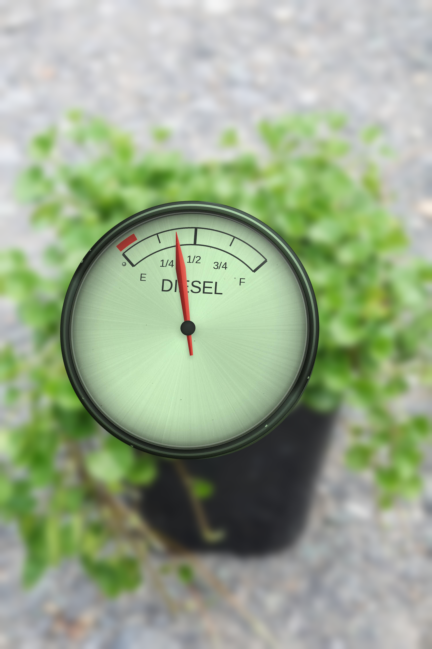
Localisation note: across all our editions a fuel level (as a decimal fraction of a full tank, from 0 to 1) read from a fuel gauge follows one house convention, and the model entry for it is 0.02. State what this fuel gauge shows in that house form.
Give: 0.375
